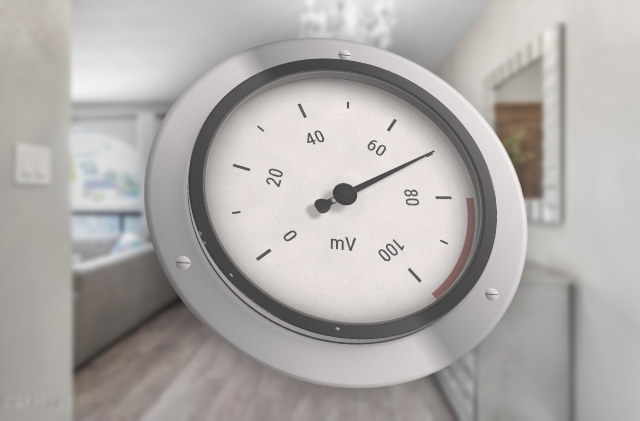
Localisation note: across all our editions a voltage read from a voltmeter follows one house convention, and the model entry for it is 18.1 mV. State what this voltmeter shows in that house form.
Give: 70 mV
